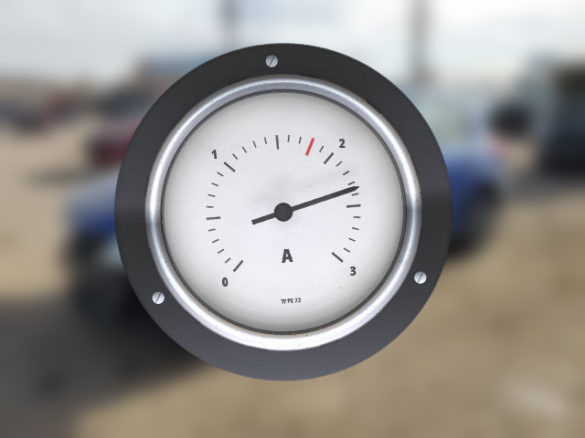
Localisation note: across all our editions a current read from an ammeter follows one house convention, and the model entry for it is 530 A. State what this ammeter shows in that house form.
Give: 2.35 A
